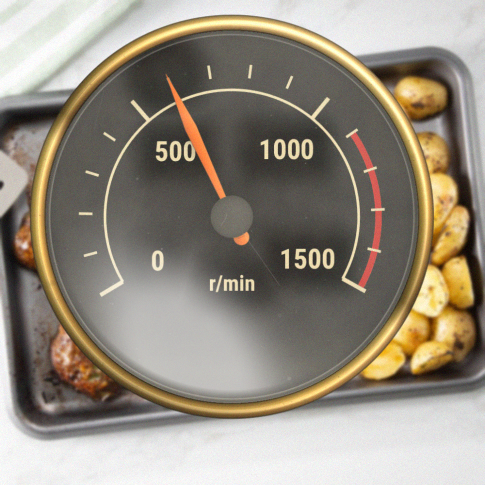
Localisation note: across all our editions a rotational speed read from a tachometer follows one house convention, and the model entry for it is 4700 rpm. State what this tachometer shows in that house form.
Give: 600 rpm
